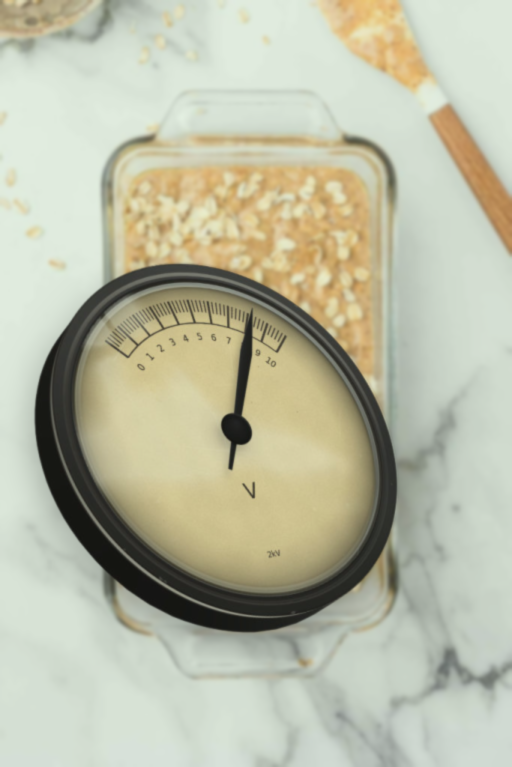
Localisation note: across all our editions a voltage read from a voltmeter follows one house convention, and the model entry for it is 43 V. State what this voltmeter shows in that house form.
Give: 8 V
